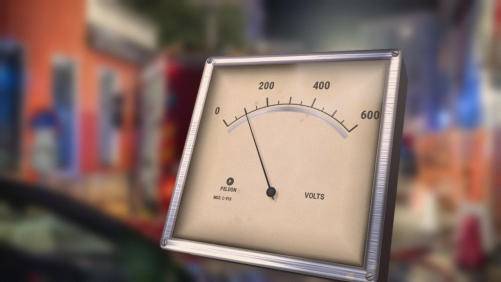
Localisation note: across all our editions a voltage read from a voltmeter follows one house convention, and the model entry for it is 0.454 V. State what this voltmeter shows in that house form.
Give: 100 V
